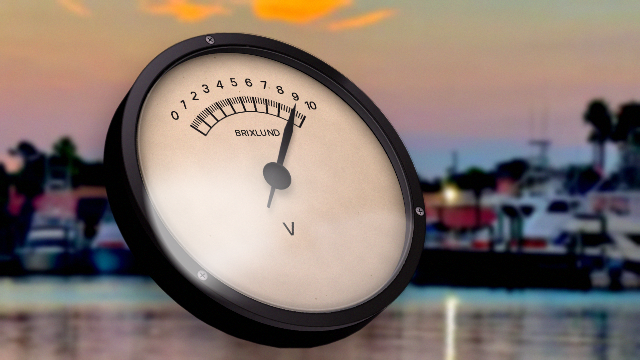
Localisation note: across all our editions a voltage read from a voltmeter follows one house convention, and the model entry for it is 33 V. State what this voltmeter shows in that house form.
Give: 9 V
